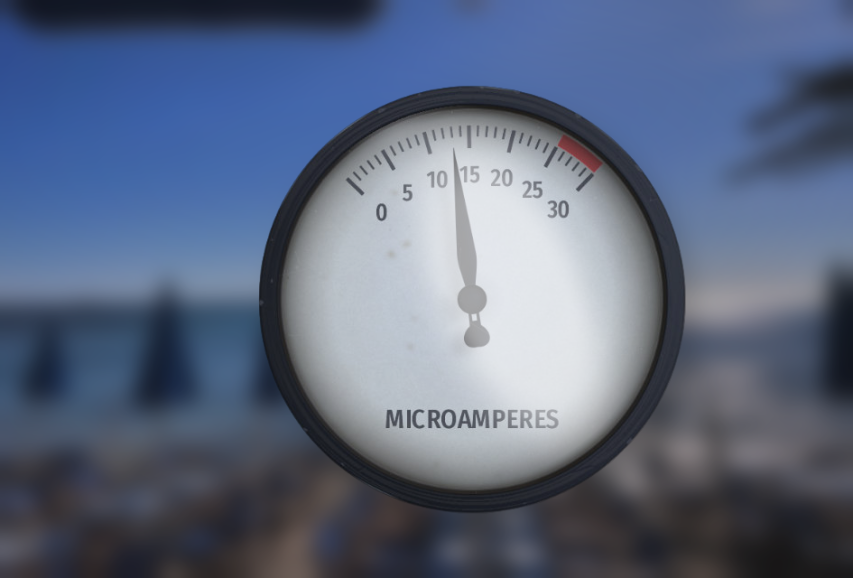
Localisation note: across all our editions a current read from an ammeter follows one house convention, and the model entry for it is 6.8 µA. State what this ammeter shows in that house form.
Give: 13 µA
